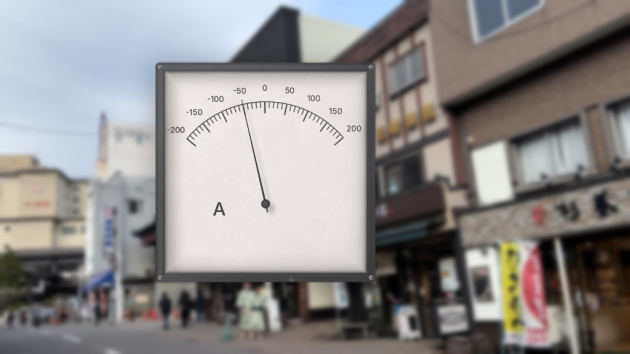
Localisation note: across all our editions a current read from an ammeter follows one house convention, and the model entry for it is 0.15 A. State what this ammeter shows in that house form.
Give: -50 A
